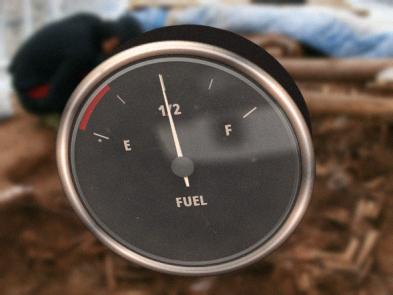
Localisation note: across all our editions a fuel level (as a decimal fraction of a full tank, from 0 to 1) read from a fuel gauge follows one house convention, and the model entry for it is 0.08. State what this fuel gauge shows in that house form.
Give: 0.5
